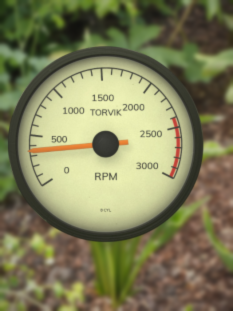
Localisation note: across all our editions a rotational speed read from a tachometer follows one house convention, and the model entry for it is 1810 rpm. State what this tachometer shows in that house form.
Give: 350 rpm
